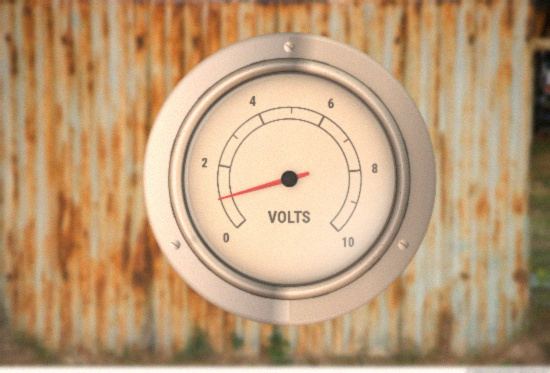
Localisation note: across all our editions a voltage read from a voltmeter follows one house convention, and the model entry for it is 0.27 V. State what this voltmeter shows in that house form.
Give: 1 V
